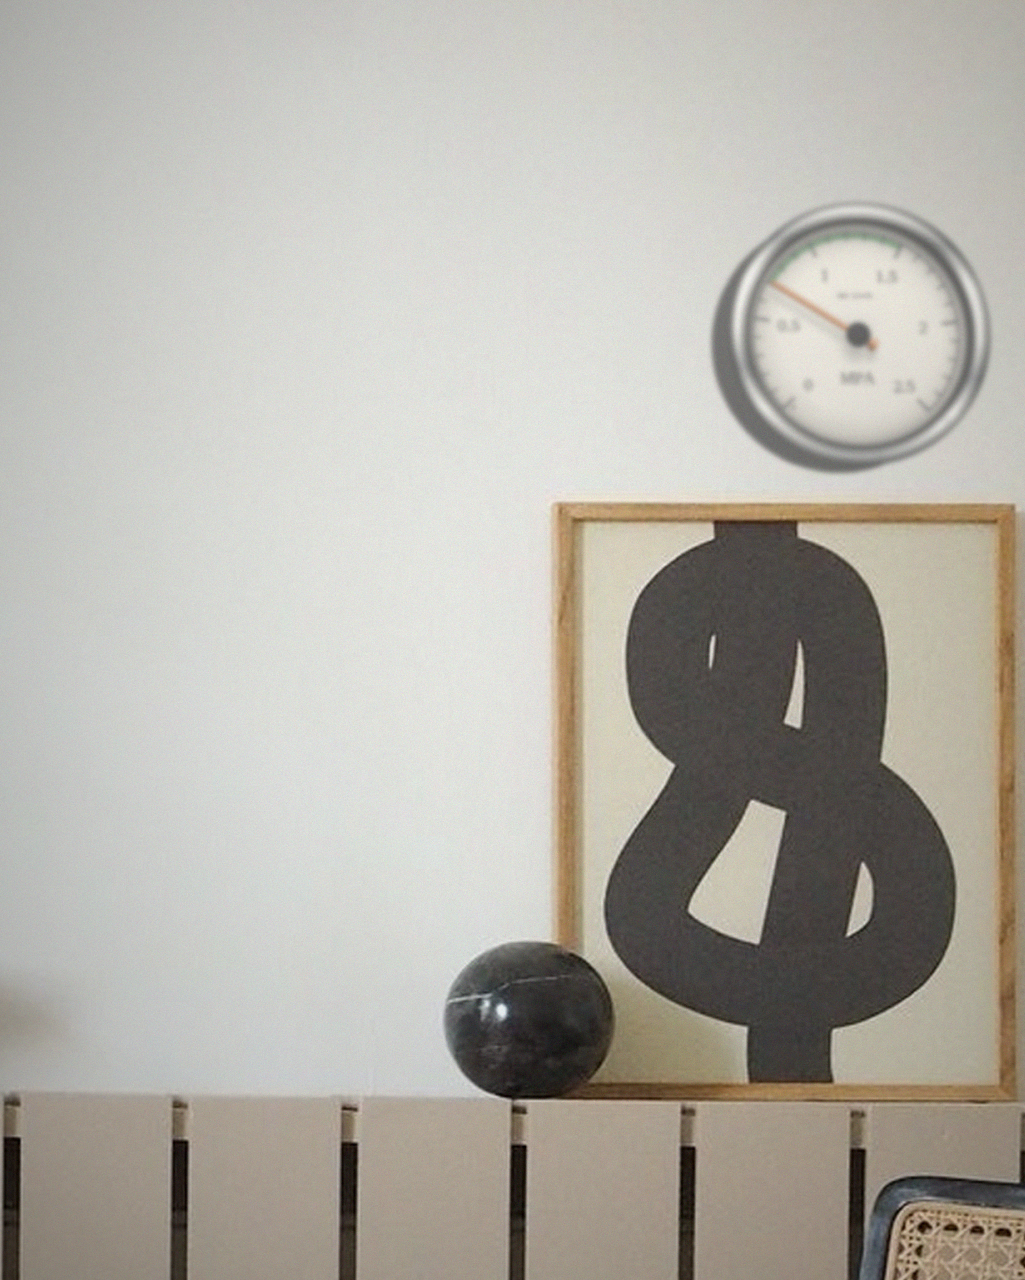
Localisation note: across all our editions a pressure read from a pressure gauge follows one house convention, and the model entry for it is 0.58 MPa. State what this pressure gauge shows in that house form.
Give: 0.7 MPa
